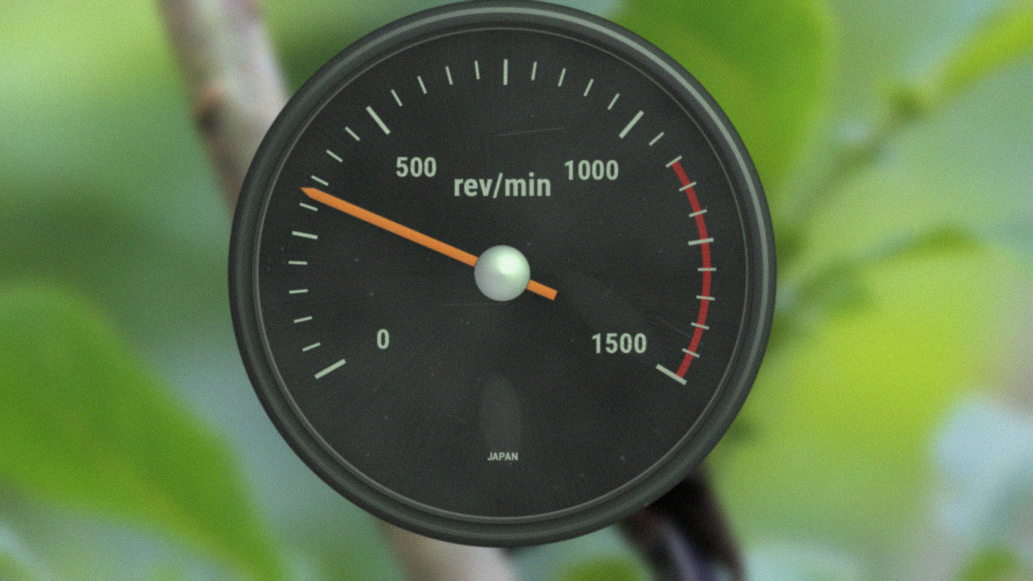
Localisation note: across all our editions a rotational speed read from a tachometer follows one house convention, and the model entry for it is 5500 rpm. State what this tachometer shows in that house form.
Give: 325 rpm
